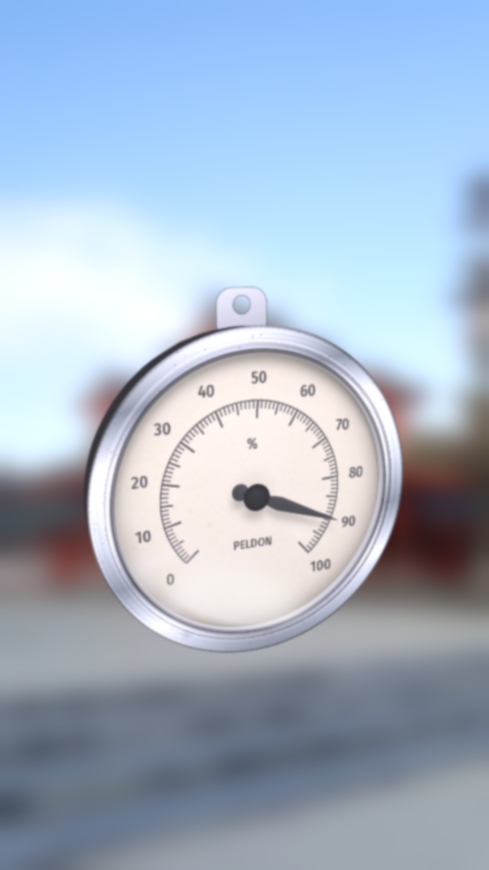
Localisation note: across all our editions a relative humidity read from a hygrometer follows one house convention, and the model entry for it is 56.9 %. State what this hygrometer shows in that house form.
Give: 90 %
